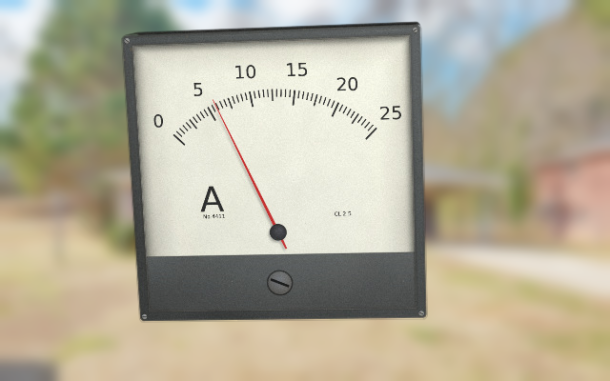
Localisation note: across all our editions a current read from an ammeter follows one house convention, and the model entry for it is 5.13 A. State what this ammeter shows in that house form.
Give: 6 A
